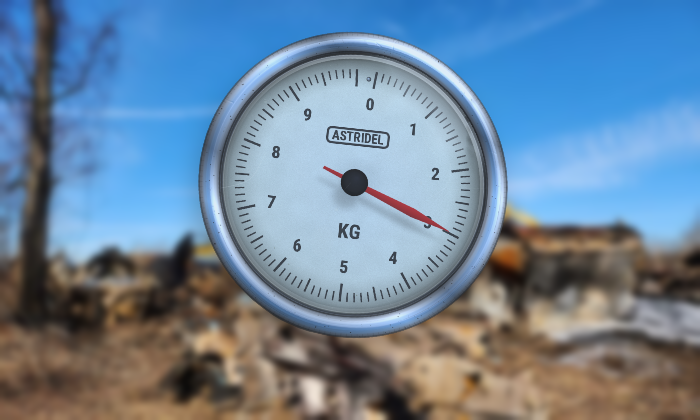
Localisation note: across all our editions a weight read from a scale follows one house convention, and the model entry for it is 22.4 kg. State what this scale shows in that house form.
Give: 3 kg
